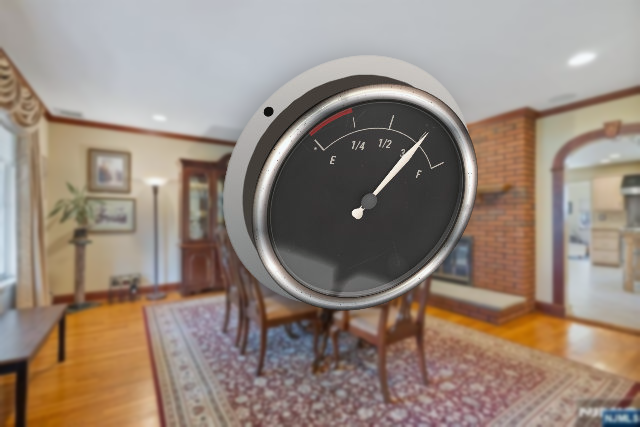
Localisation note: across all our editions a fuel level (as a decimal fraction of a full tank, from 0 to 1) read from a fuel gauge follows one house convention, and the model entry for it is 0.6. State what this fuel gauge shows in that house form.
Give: 0.75
